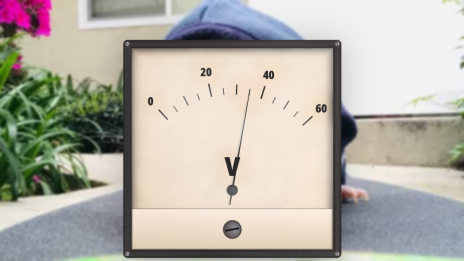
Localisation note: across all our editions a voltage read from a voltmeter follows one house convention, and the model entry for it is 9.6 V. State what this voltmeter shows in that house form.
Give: 35 V
